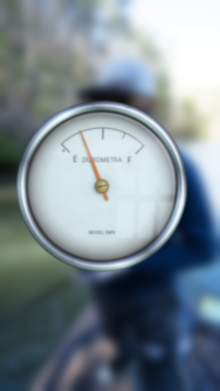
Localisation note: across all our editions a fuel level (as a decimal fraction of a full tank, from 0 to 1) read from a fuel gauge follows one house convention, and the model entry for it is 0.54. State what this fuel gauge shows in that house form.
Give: 0.25
